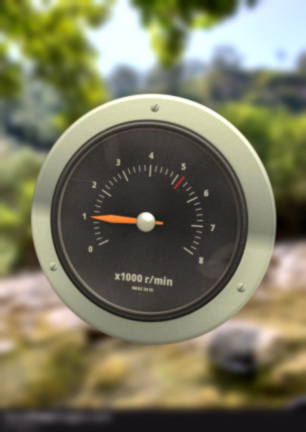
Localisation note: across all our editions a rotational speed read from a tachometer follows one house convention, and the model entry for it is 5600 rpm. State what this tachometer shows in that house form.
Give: 1000 rpm
